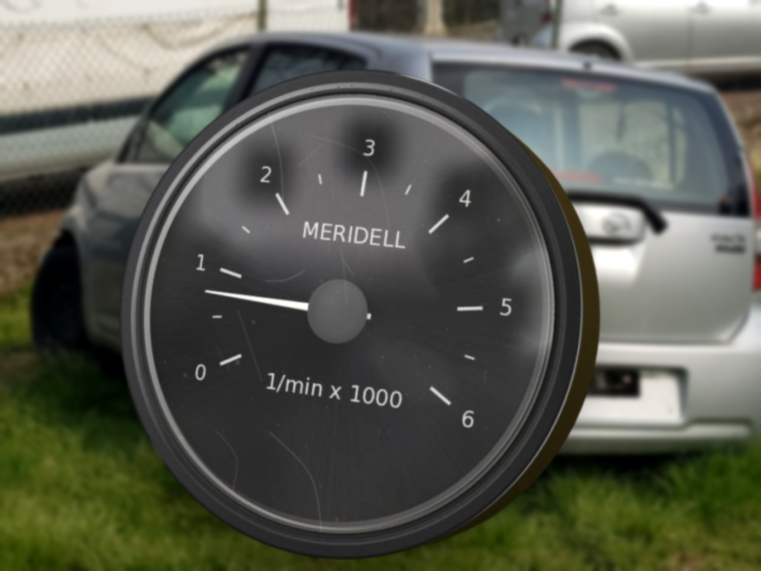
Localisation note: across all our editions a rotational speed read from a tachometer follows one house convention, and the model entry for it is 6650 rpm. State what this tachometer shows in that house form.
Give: 750 rpm
